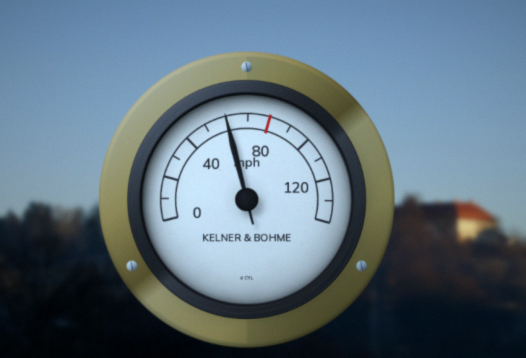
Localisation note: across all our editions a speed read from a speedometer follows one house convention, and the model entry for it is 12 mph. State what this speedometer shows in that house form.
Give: 60 mph
